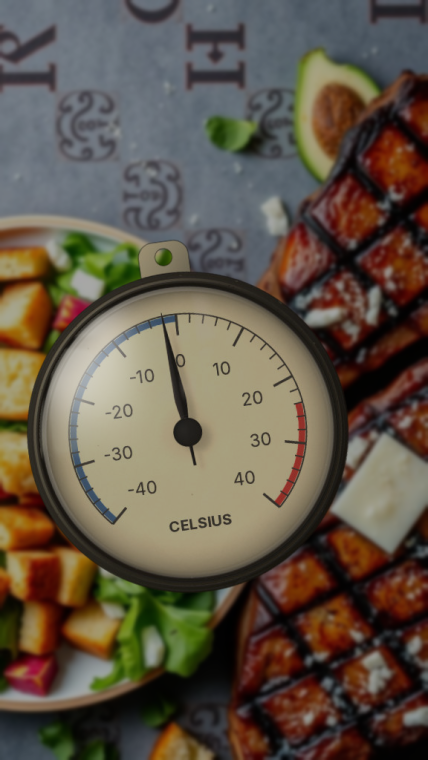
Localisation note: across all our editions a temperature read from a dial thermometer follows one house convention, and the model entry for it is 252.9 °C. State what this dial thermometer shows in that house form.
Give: -2 °C
